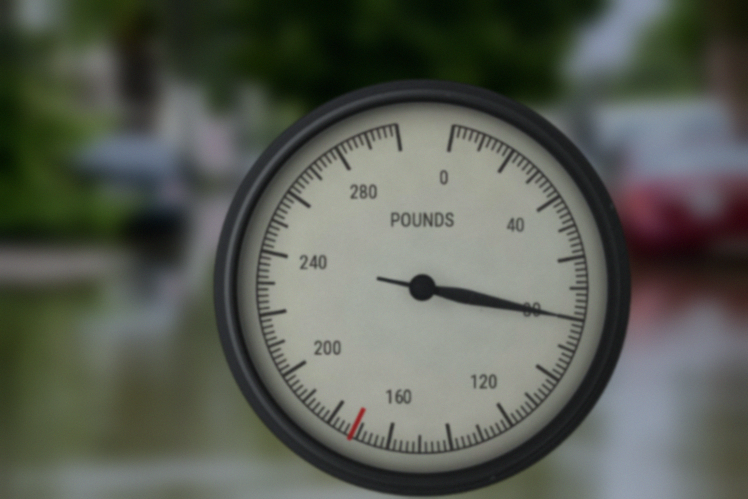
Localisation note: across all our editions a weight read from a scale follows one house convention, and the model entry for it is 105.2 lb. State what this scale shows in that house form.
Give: 80 lb
